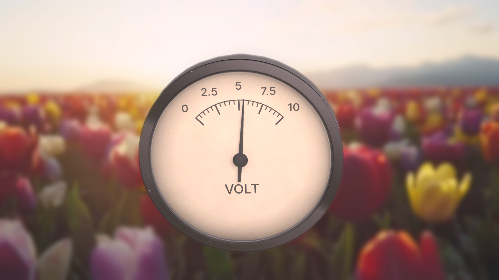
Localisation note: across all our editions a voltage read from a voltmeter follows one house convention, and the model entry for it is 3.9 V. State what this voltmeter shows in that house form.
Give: 5.5 V
